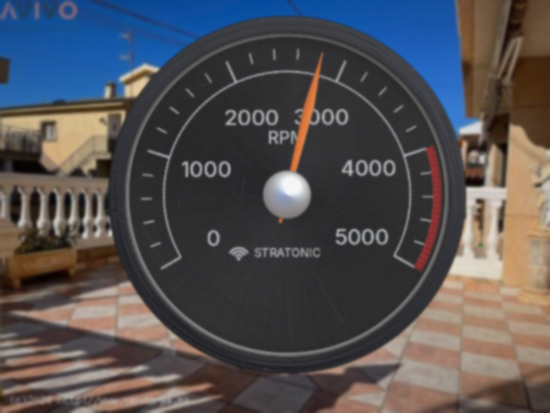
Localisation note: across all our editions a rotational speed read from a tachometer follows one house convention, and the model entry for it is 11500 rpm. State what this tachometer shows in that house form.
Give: 2800 rpm
